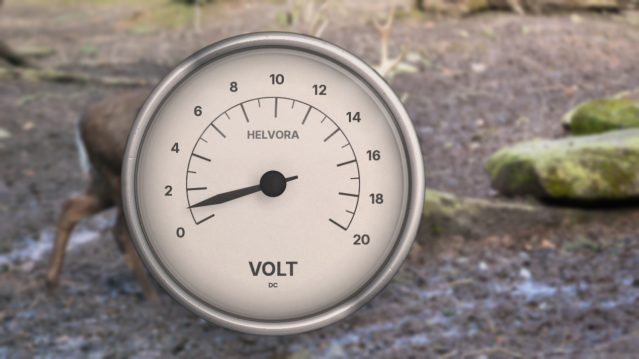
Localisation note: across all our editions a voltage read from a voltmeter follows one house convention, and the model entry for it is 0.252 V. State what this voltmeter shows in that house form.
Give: 1 V
